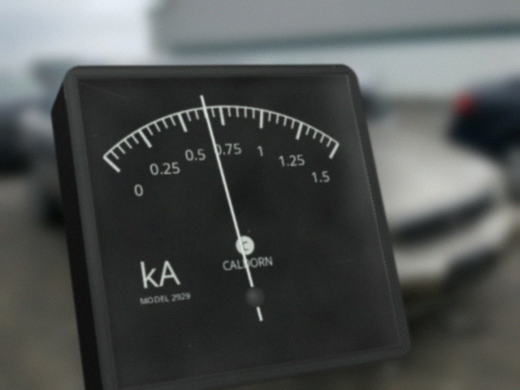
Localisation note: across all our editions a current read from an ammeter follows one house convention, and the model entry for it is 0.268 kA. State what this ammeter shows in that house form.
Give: 0.65 kA
